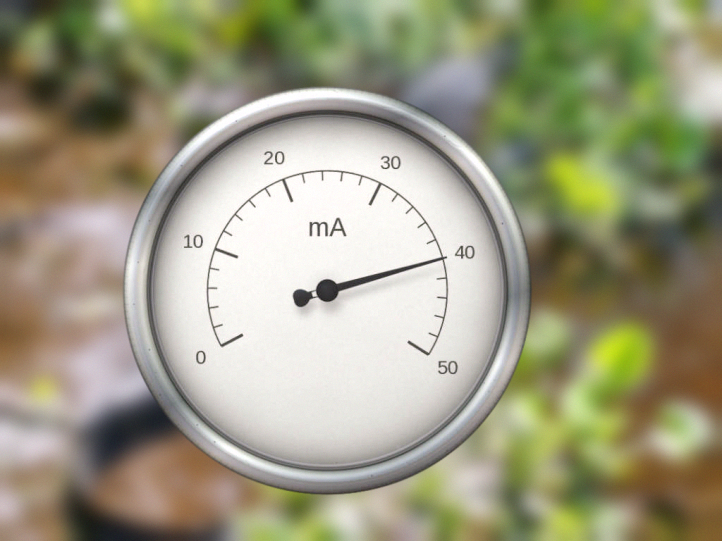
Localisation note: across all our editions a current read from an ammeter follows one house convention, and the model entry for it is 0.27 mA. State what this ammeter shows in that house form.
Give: 40 mA
